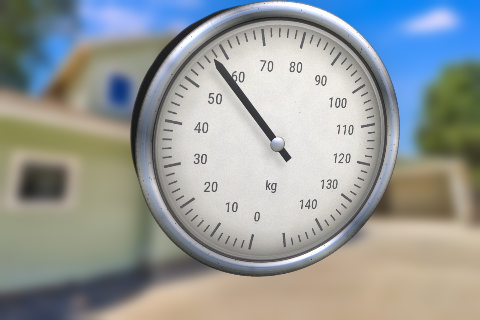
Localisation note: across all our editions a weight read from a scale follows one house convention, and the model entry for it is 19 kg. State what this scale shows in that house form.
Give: 57 kg
